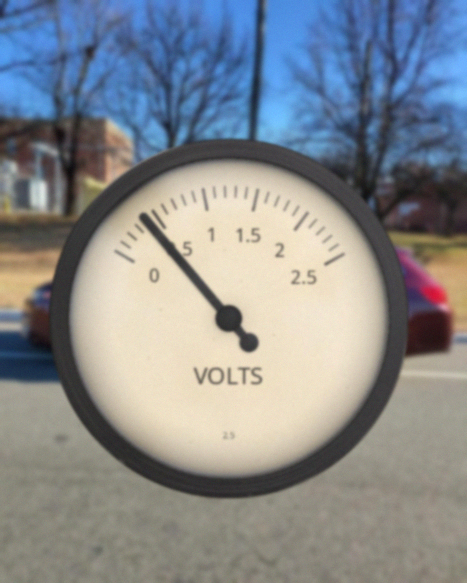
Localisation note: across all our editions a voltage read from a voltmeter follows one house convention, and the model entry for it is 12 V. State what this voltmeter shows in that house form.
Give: 0.4 V
